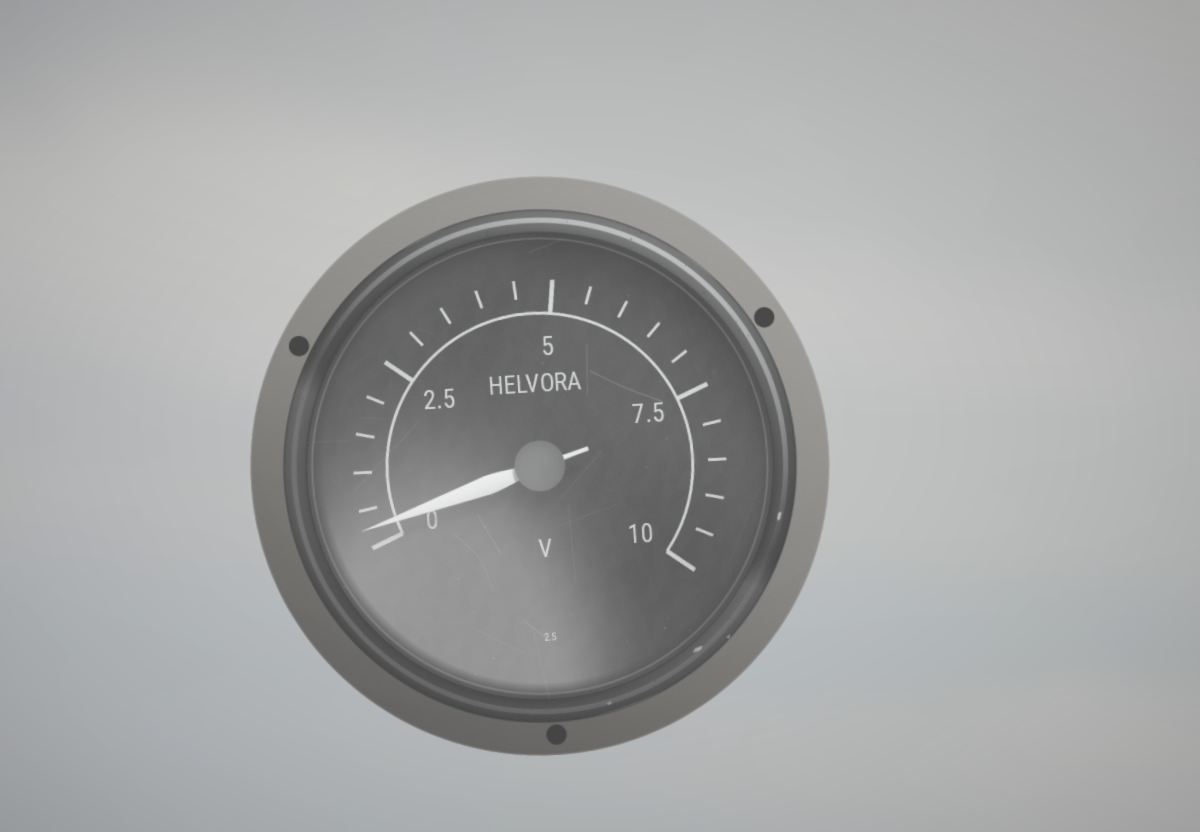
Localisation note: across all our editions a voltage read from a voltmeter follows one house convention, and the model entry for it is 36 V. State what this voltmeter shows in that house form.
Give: 0.25 V
